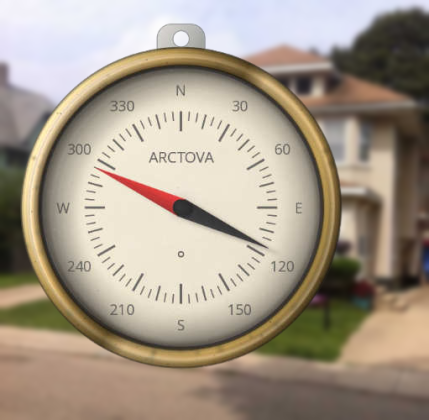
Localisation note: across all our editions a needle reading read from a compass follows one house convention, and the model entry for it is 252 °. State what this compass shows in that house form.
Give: 295 °
